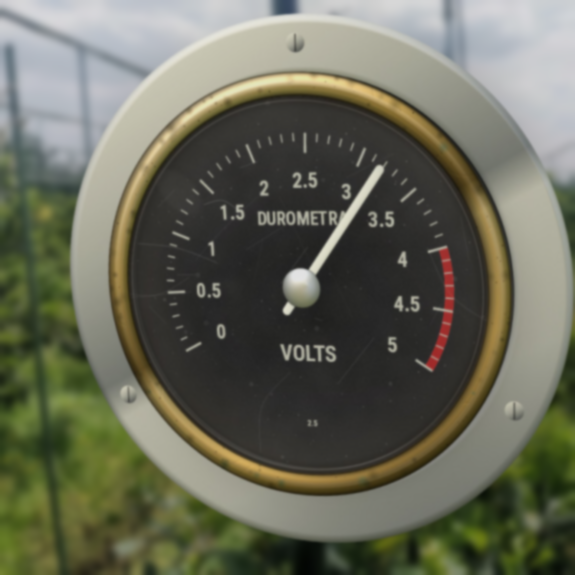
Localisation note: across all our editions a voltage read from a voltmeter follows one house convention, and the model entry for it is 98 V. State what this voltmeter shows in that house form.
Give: 3.2 V
